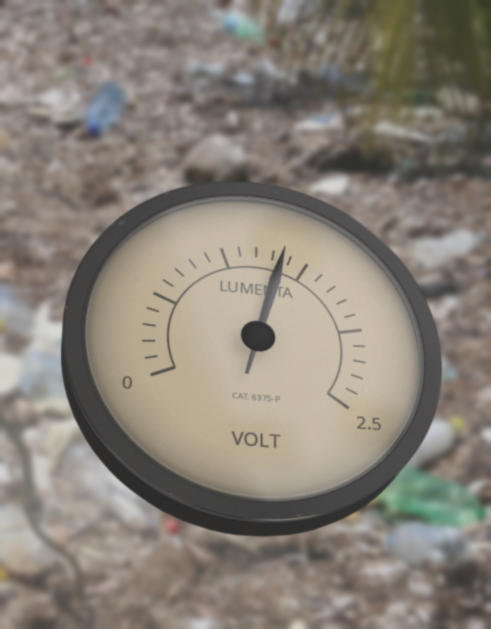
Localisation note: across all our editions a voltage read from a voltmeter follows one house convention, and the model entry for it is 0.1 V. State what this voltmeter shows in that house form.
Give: 1.35 V
